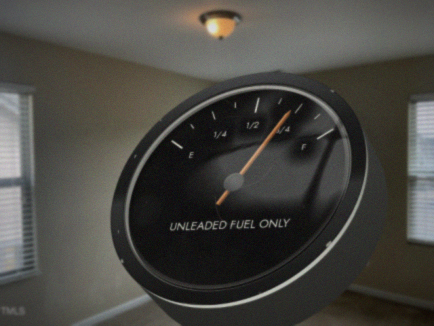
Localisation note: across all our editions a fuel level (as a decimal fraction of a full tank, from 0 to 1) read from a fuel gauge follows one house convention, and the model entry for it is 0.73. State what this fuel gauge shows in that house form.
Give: 0.75
